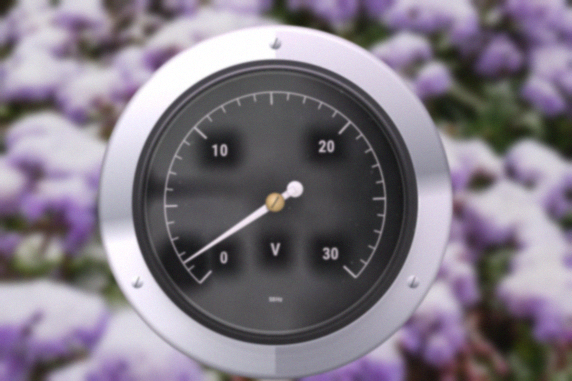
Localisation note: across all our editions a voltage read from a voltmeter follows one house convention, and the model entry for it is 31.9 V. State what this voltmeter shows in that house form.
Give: 1.5 V
